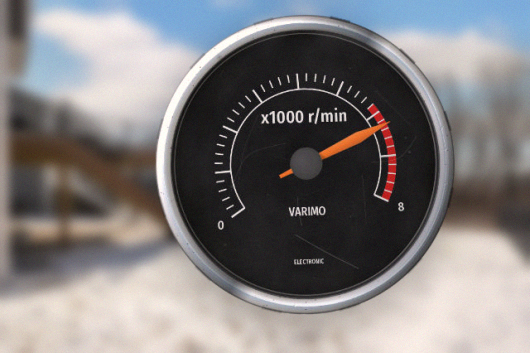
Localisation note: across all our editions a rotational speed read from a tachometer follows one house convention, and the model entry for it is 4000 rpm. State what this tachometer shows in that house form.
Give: 6300 rpm
